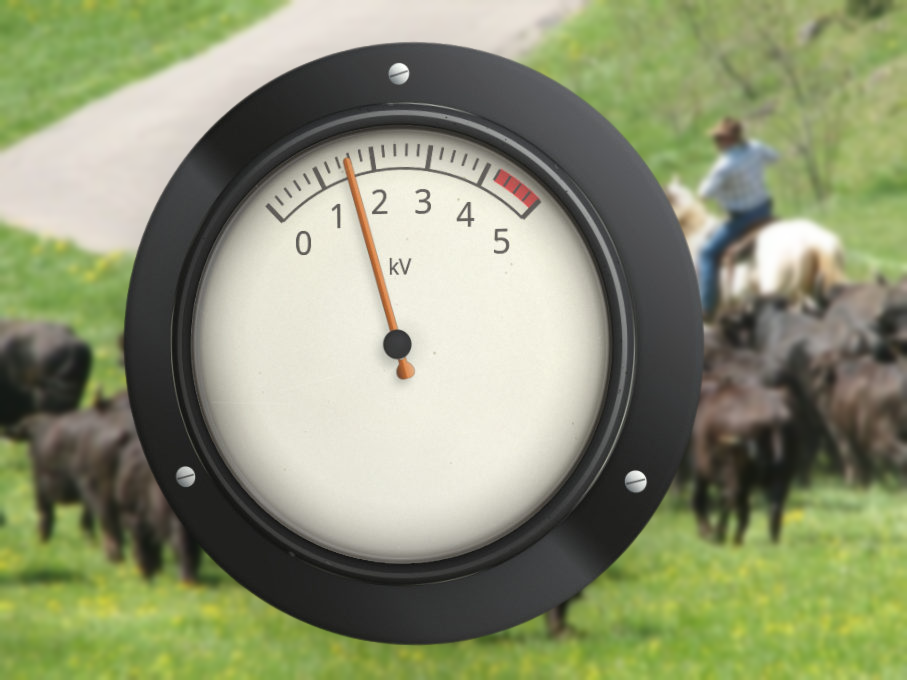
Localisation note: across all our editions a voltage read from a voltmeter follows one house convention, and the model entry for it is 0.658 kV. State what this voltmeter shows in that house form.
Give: 1.6 kV
